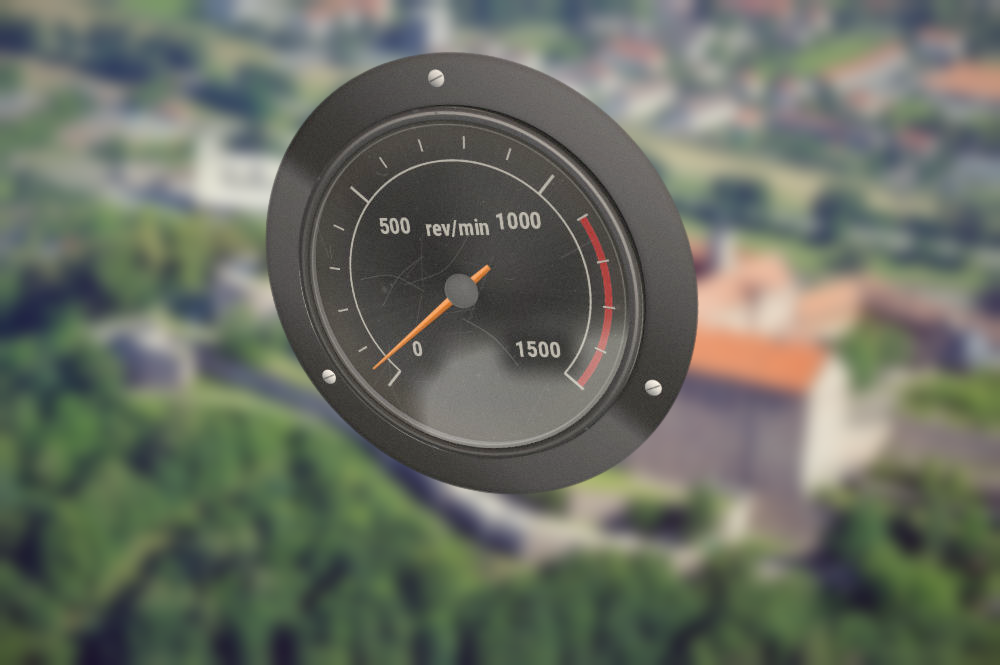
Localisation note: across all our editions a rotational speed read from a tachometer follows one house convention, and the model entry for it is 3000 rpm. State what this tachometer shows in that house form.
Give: 50 rpm
